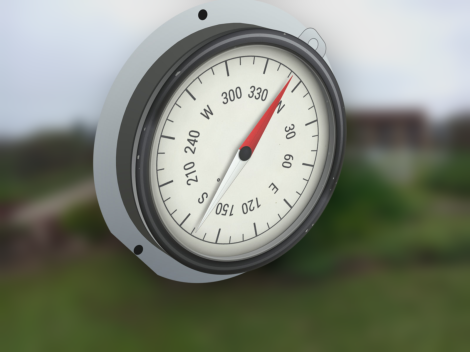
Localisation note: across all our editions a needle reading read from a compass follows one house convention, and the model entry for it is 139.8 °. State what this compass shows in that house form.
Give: 350 °
